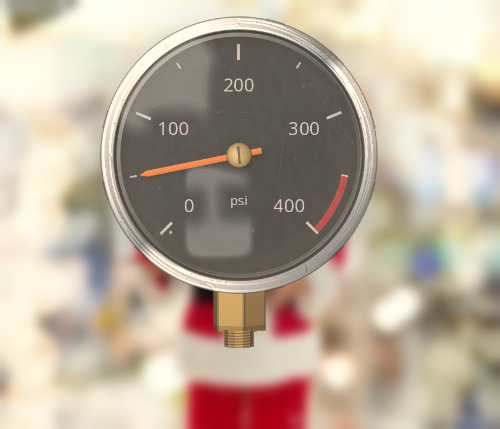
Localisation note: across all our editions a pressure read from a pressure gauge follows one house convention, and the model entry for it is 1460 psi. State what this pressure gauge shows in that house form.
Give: 50 psi
